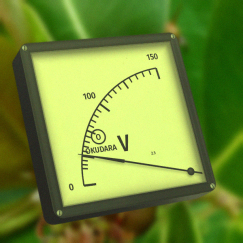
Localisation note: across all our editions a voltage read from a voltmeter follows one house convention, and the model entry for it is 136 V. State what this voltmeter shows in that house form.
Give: 50 V
